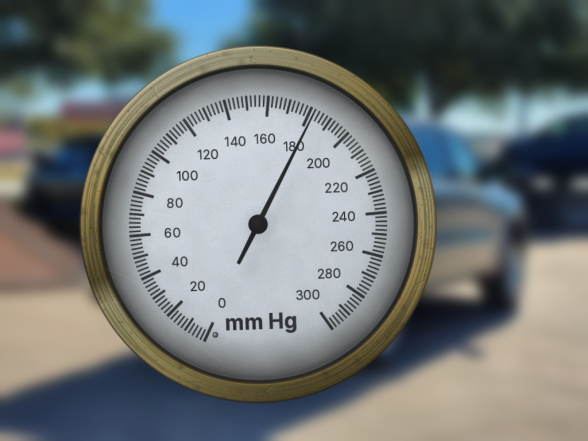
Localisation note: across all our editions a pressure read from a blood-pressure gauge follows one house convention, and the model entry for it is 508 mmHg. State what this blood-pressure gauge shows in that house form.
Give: 182 mmHg
